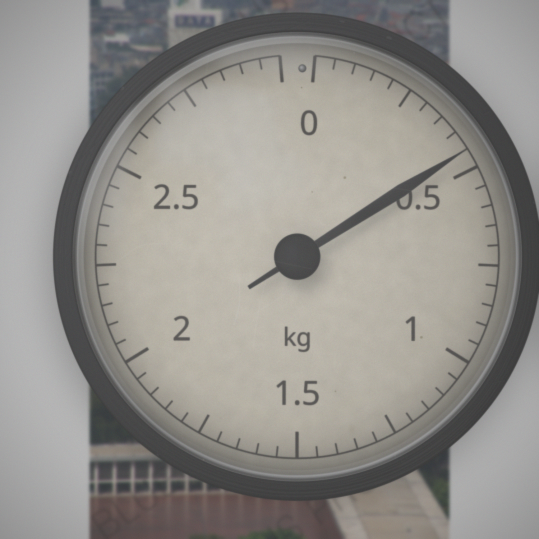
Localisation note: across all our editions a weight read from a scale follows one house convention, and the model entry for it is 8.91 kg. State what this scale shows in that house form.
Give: 0.45 kg
